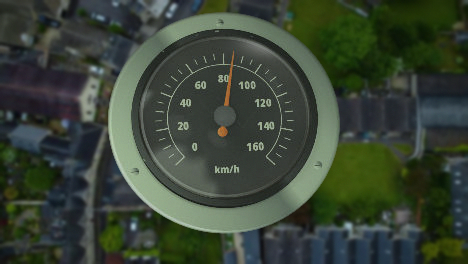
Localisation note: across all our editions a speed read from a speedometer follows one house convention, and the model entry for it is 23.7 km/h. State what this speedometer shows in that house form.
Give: 85 km/h
